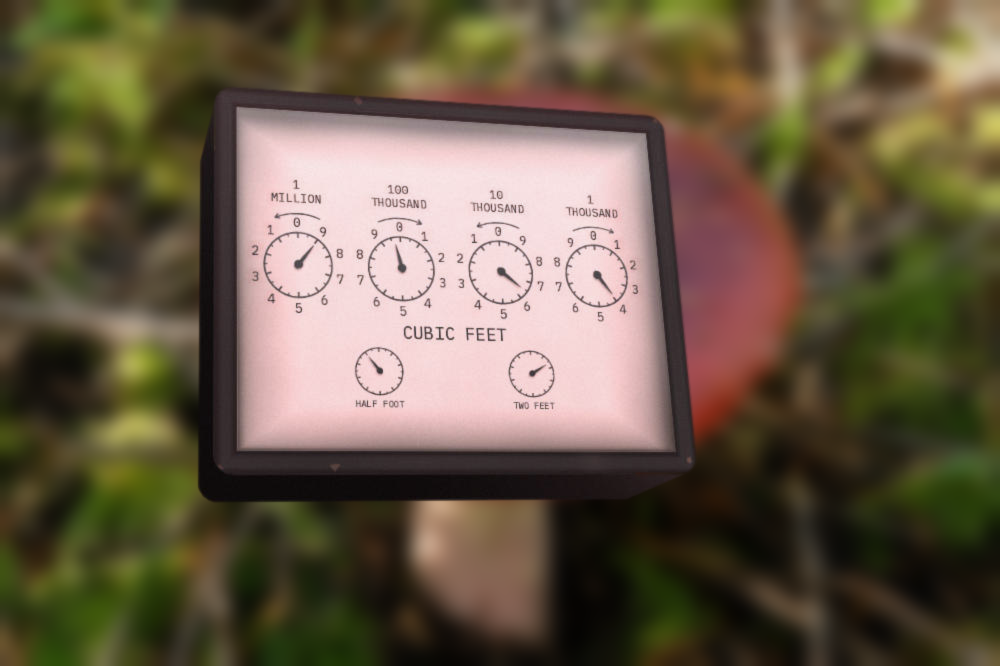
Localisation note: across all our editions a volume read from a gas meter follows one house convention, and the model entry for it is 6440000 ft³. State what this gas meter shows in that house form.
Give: 896400 ft³
